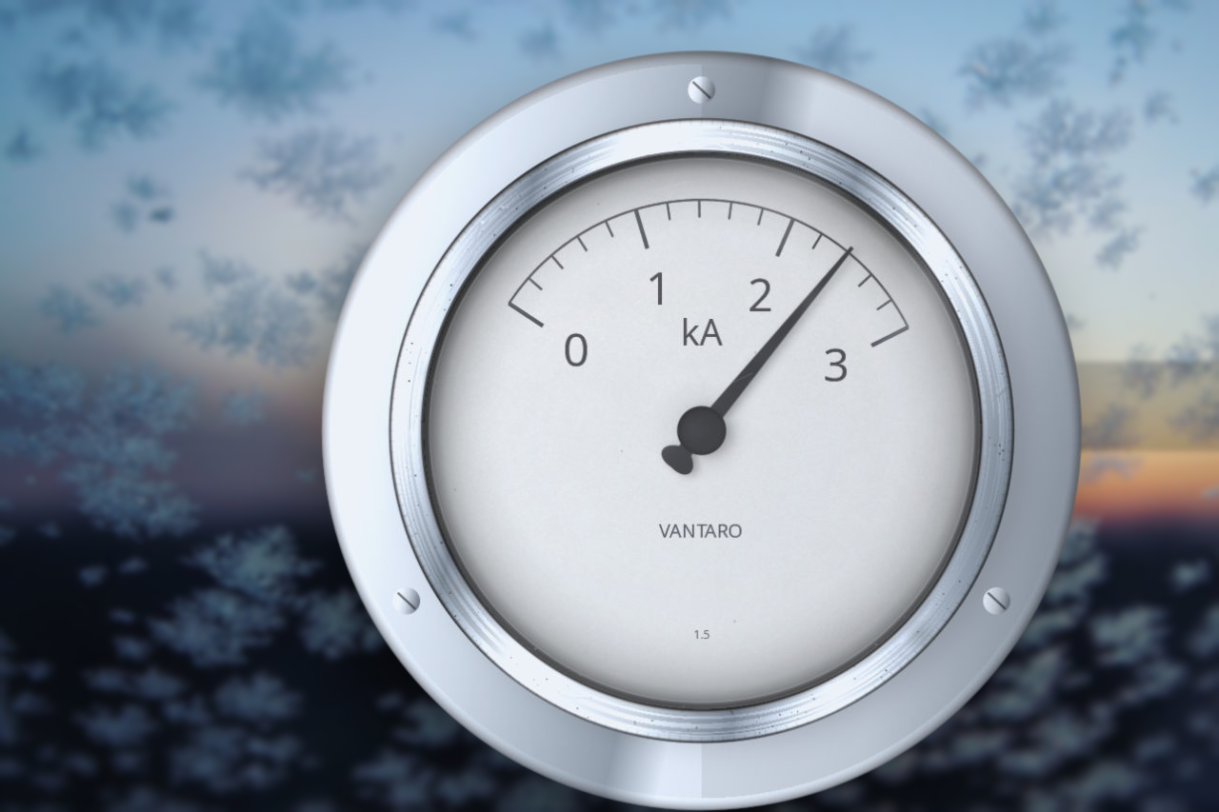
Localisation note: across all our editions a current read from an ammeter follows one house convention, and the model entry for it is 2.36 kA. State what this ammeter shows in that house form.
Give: 2.4 kA
